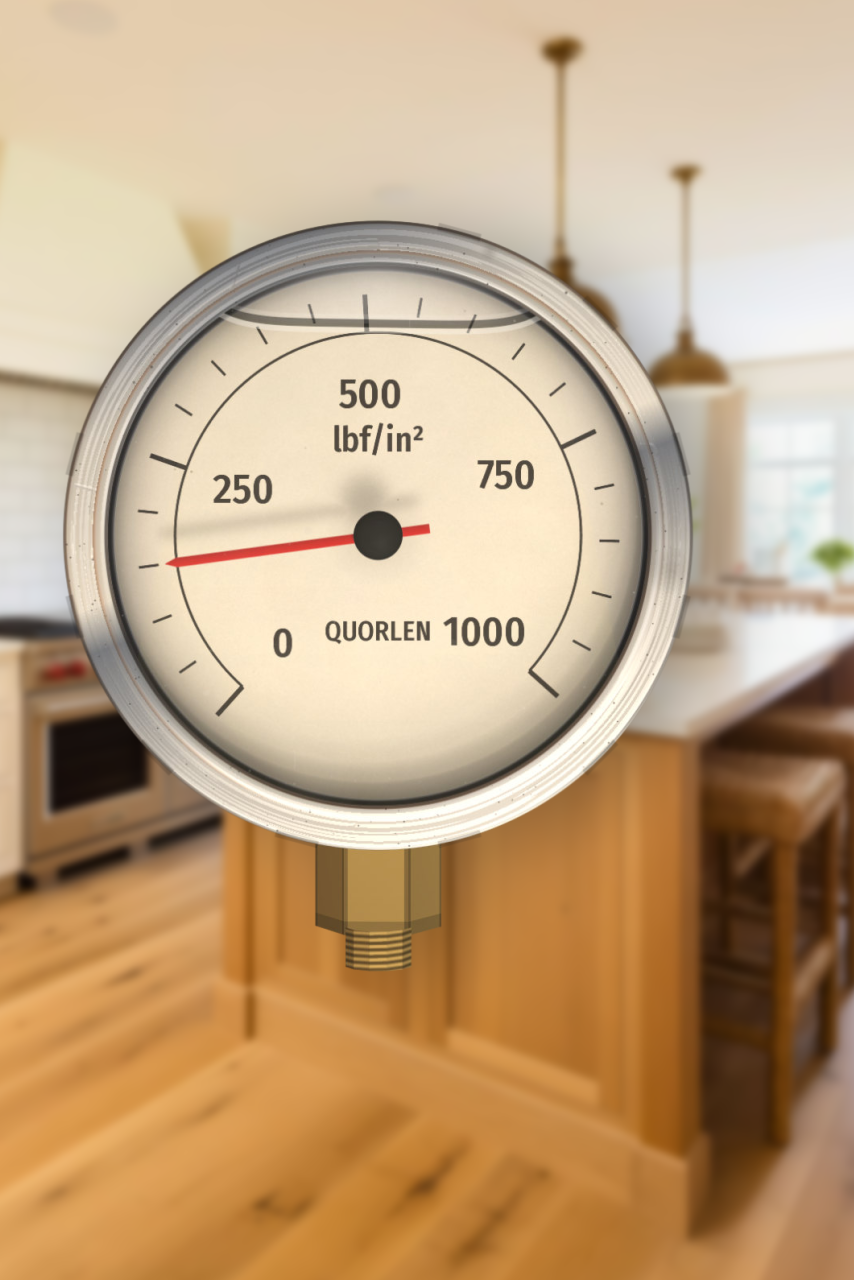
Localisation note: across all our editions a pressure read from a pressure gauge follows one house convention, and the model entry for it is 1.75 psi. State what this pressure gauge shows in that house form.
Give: 150 psi
